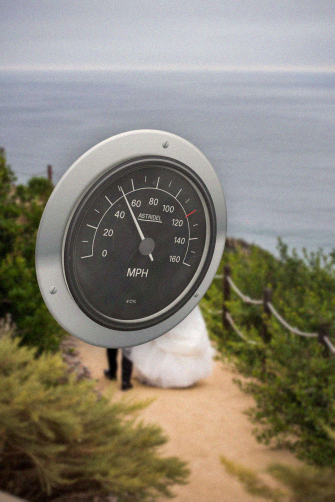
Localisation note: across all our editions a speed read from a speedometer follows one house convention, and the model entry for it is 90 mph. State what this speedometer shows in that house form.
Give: 50 mph
